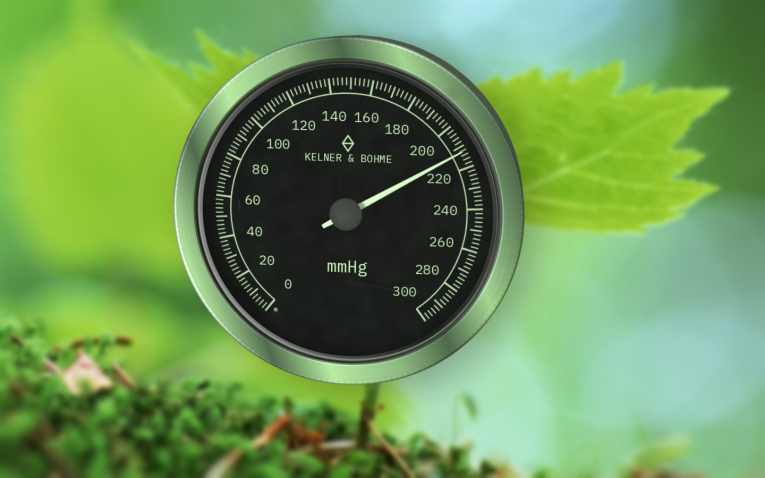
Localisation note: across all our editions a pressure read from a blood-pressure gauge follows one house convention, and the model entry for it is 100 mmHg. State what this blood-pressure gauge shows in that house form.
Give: 212 mmHg
